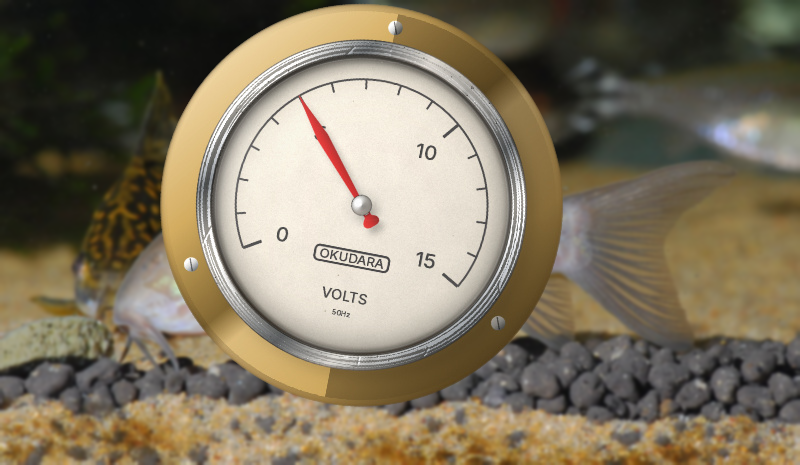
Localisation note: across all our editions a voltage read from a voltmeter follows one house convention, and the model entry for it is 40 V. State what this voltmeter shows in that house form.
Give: 5 V
